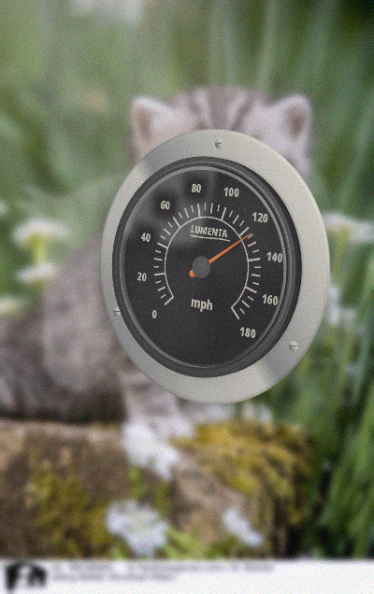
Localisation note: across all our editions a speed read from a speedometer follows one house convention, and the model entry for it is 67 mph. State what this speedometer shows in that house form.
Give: 125 mph
